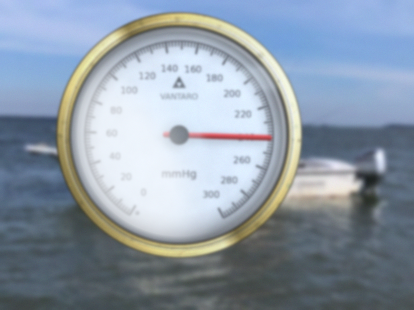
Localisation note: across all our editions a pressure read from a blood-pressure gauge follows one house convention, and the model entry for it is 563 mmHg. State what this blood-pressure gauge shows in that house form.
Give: 240 mmHg
